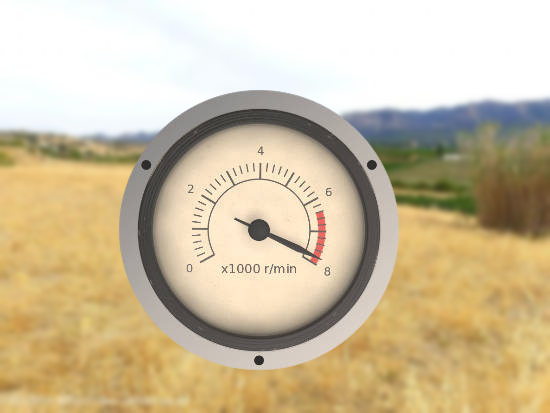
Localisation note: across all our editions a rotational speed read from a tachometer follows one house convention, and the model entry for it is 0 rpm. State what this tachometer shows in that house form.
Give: 7800 rpm
